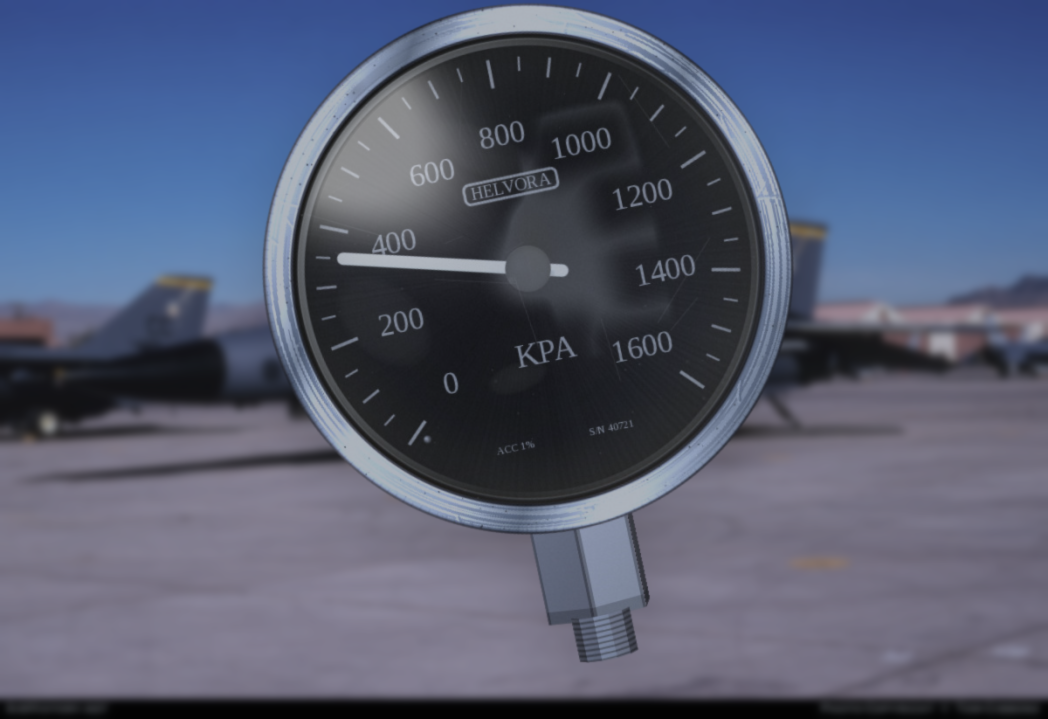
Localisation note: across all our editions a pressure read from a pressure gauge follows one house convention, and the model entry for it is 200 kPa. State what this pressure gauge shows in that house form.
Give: 350 kPa
